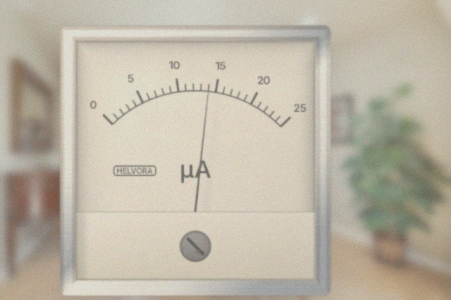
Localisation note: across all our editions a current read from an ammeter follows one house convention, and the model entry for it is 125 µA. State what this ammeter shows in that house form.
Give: 14 µA
